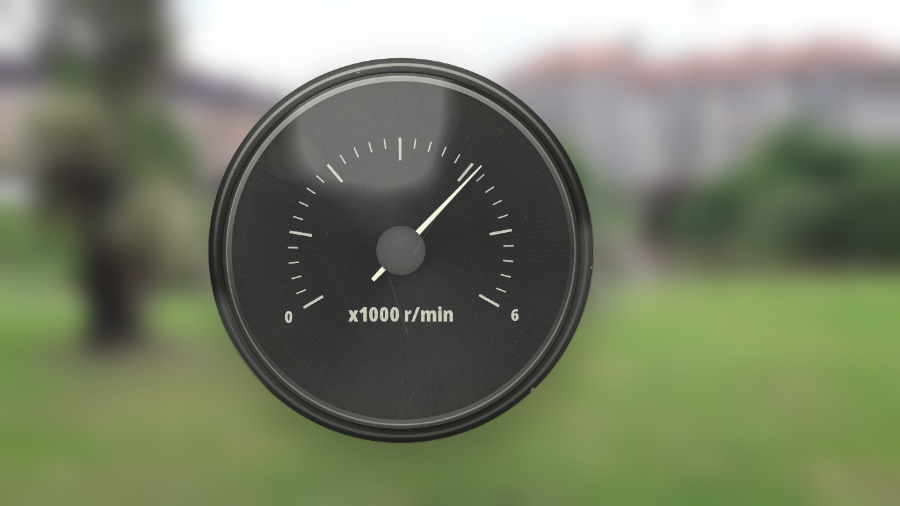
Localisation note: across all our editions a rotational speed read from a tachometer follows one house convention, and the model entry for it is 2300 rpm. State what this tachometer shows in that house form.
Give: 4100 rpm
